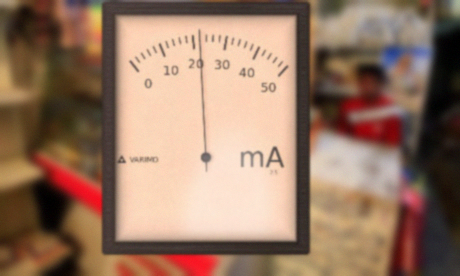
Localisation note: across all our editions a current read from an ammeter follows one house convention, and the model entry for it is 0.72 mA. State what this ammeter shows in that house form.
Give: 22 mA
